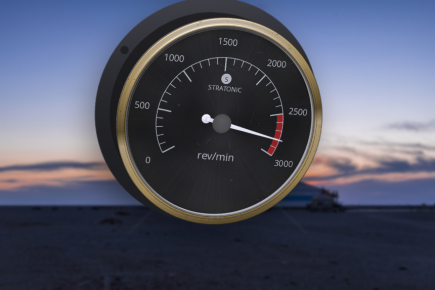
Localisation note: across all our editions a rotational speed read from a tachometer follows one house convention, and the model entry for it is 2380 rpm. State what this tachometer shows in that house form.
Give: 2800 rpm
